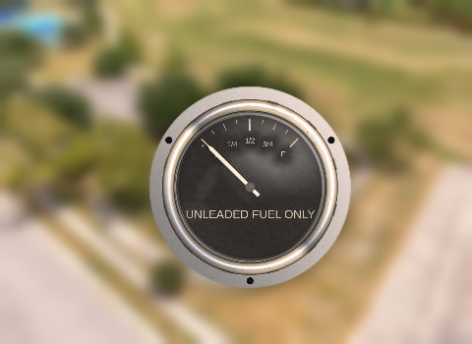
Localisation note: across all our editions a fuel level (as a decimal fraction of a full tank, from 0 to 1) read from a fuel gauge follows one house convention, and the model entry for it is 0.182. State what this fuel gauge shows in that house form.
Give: 0
